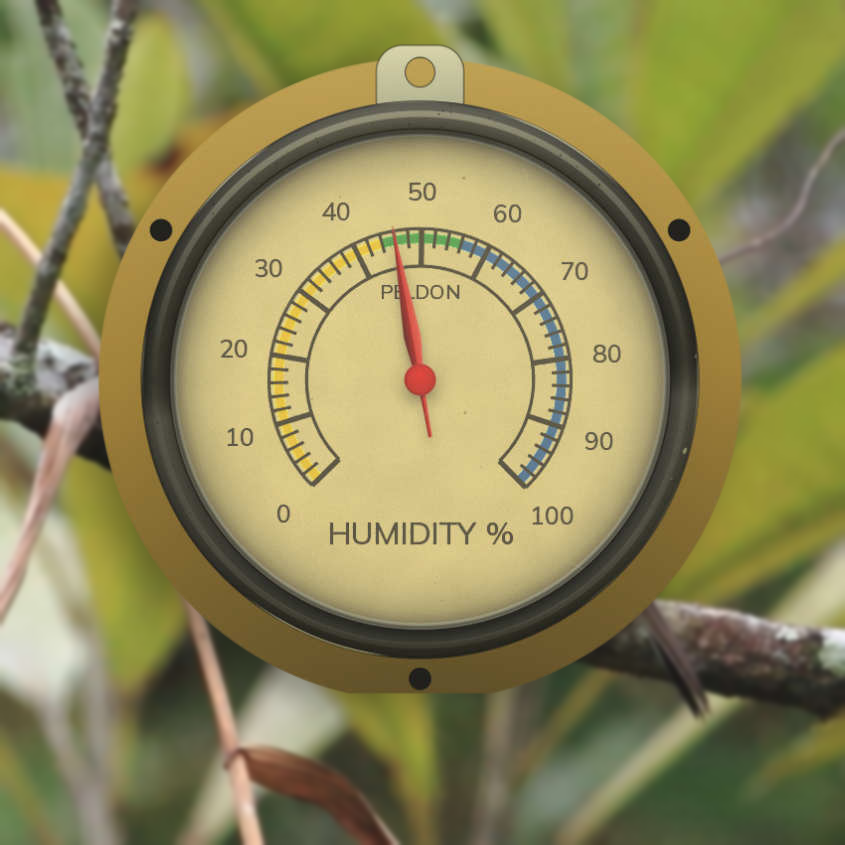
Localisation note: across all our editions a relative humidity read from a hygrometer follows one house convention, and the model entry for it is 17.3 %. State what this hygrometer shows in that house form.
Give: 46 %
